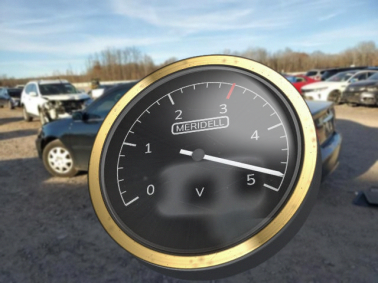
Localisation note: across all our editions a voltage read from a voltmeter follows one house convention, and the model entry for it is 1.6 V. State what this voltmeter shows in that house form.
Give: 4.8 V
